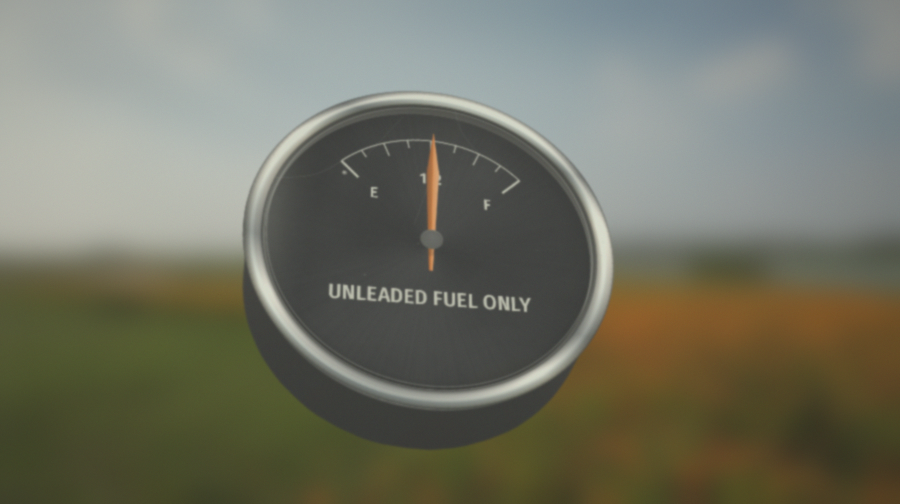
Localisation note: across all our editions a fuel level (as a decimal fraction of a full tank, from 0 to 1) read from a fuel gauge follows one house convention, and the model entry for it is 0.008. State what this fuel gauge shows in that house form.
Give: 0.5
